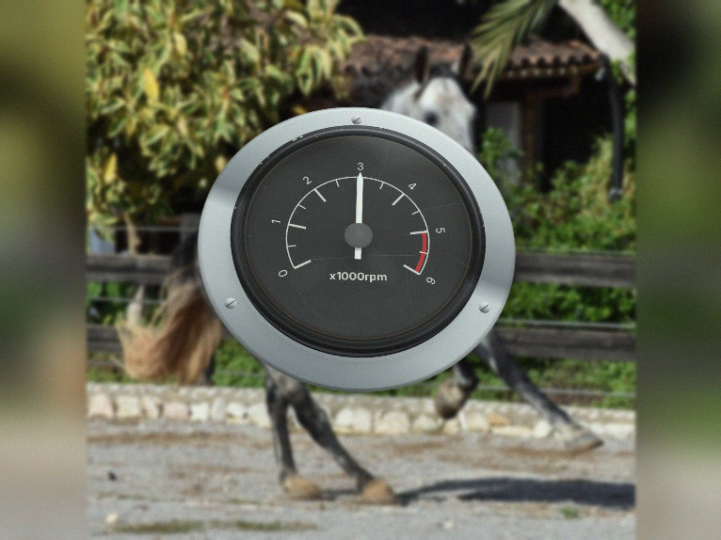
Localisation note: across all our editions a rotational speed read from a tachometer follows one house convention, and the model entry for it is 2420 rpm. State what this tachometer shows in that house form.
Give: 3000 rpm
